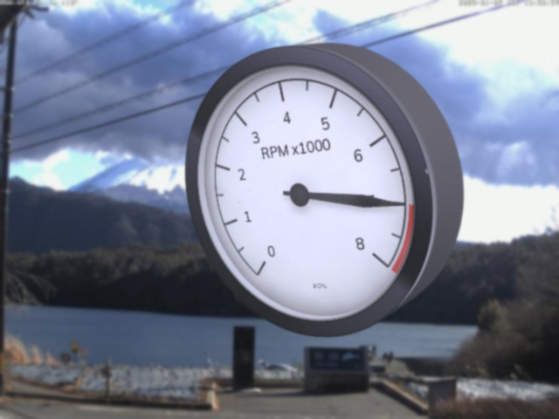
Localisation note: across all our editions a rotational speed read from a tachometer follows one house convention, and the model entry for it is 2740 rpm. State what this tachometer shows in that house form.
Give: 7000 rpm
